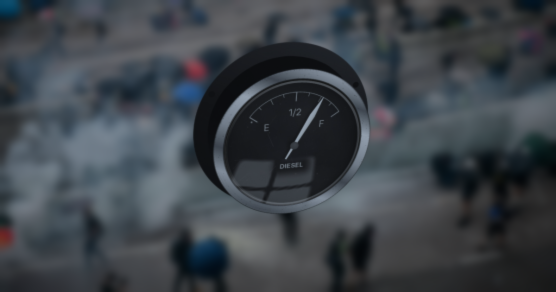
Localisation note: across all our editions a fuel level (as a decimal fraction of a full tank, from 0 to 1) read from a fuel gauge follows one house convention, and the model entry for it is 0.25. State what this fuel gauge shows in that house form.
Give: 0.75
